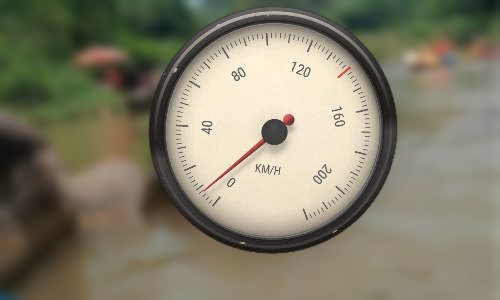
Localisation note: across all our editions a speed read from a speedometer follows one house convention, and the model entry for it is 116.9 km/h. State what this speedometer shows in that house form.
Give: 8 km/h
